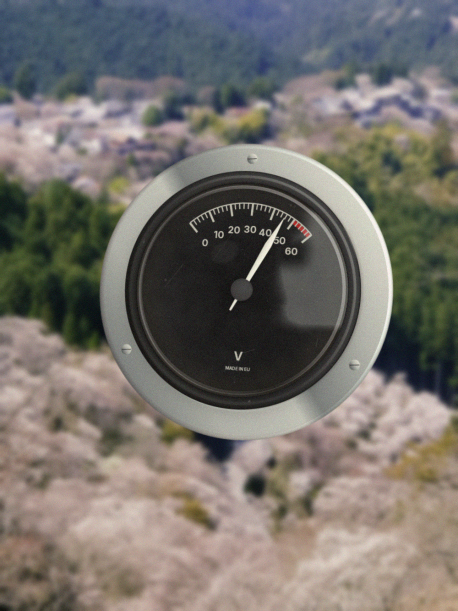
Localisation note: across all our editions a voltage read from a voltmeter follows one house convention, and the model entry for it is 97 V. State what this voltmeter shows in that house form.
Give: 46 V
